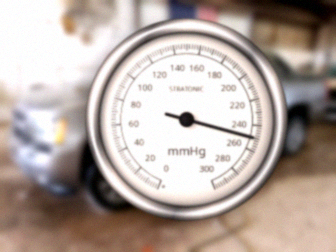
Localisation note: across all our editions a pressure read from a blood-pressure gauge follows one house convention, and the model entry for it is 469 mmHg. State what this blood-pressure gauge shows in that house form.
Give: 250 mmHg
